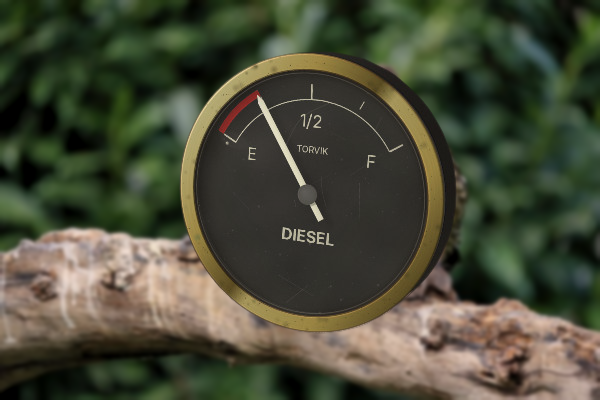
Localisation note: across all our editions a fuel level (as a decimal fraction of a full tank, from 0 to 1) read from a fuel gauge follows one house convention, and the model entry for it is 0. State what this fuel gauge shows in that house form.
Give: 0.25
